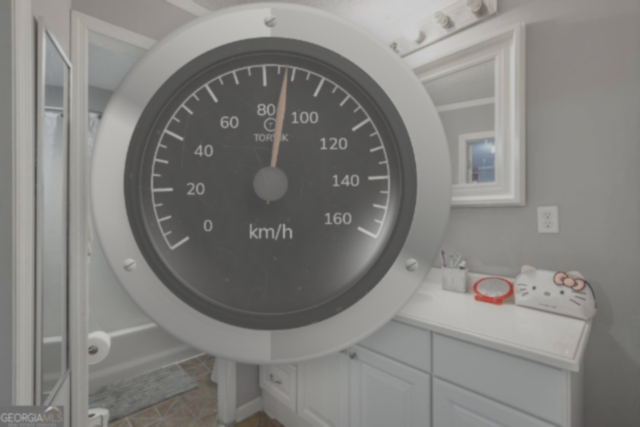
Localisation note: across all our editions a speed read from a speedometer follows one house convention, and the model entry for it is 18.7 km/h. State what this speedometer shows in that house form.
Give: 87.5 km/h
